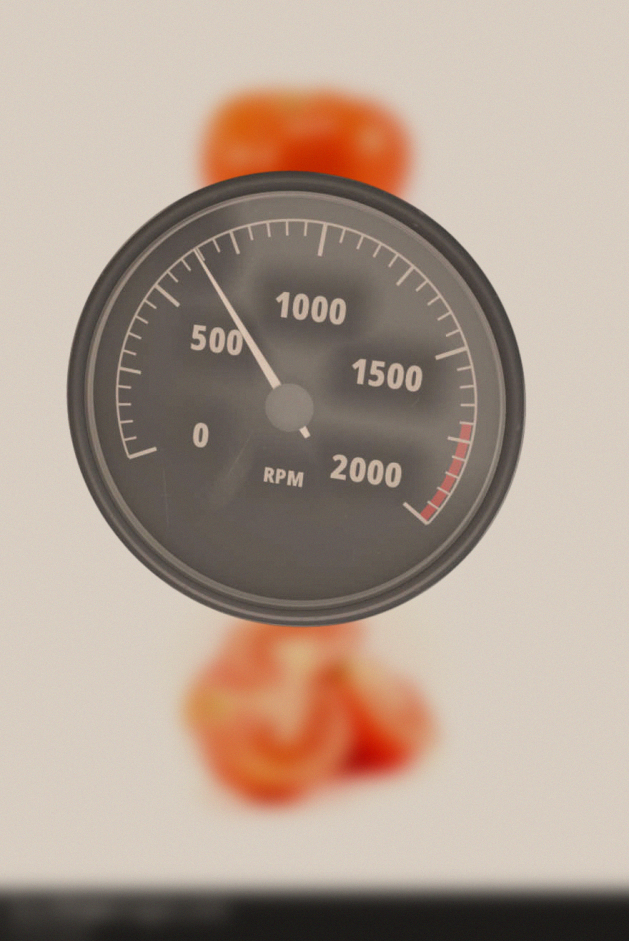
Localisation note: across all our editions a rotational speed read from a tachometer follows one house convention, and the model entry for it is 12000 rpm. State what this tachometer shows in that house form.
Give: 650 rpm
